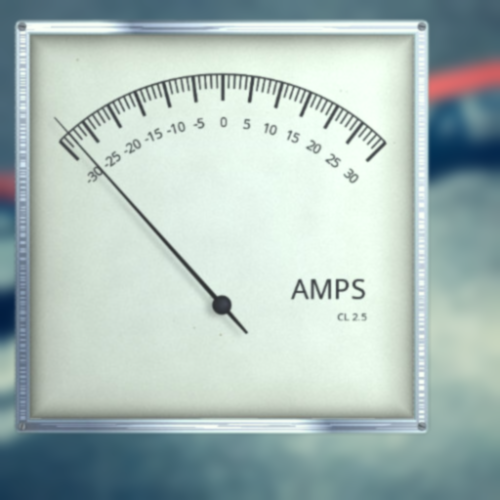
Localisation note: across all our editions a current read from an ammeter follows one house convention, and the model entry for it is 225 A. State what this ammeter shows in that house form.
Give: -28 A
